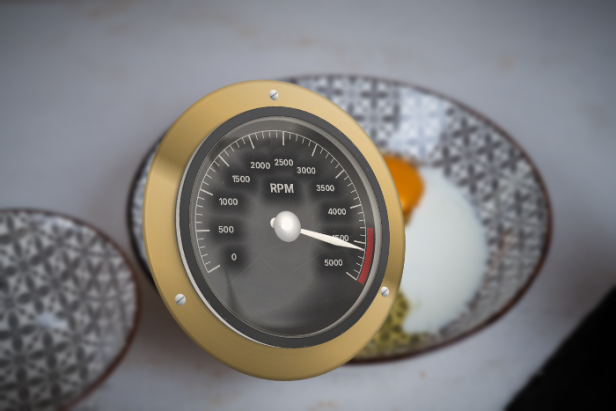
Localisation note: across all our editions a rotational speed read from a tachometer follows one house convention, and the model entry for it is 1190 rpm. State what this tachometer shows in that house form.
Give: 4600 rpm
